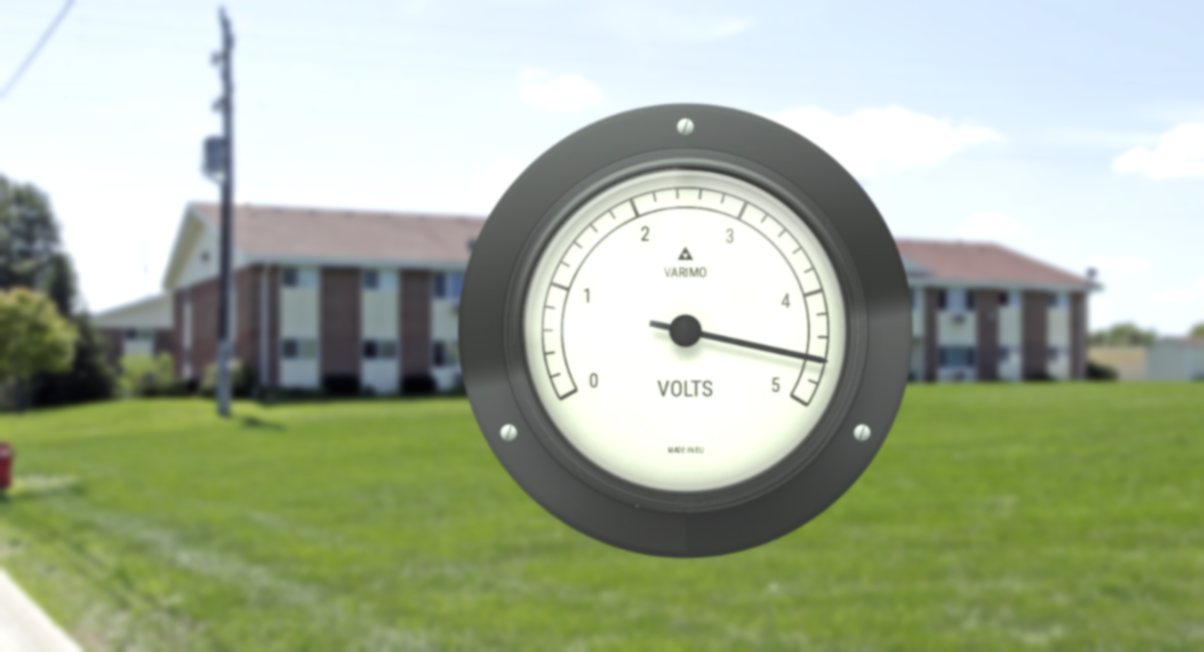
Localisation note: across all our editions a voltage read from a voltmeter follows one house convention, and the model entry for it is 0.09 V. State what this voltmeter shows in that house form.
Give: 4.6 V
